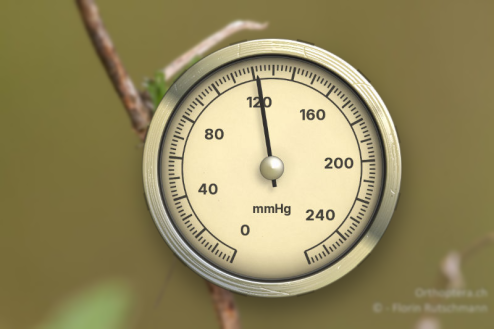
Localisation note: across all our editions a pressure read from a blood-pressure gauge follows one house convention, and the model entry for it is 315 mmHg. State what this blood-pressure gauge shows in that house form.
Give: 122 mmHg
